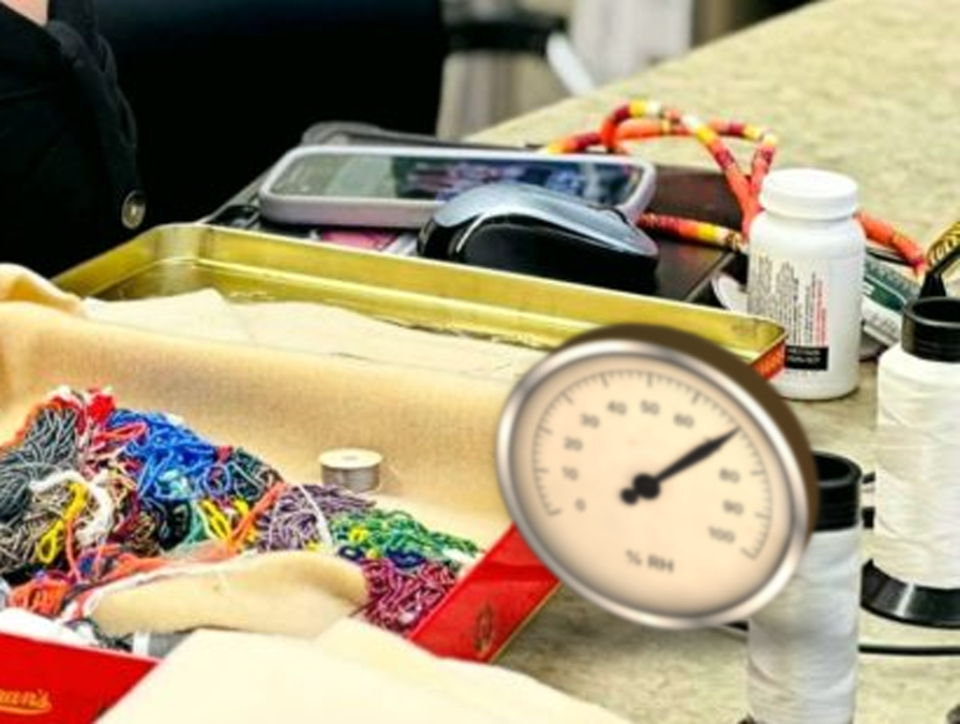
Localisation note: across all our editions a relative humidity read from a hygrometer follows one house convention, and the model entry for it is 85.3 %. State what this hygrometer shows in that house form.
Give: 70 %
